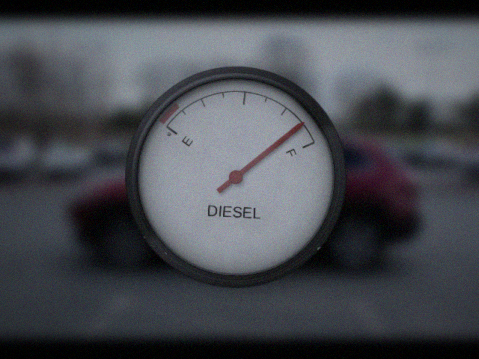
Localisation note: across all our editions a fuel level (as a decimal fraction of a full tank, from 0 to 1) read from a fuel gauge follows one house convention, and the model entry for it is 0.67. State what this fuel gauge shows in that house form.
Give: 0.875
